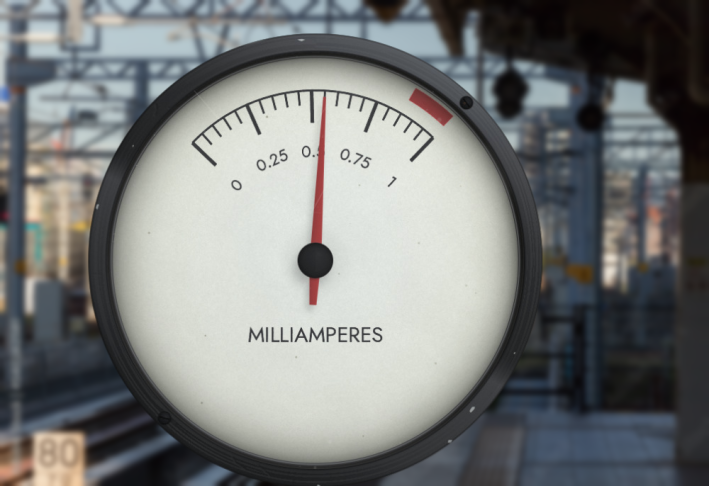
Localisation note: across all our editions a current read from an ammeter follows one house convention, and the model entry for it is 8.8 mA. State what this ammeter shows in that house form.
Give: 0.55 mA
